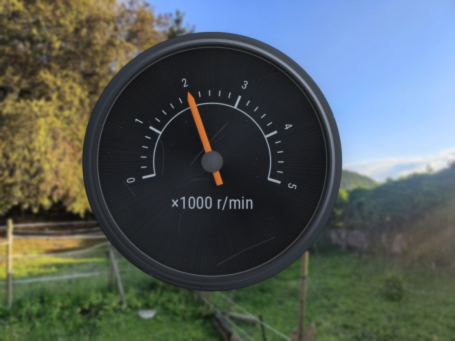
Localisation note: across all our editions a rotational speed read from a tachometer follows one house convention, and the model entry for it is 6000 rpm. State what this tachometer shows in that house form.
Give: 2000 rpm
